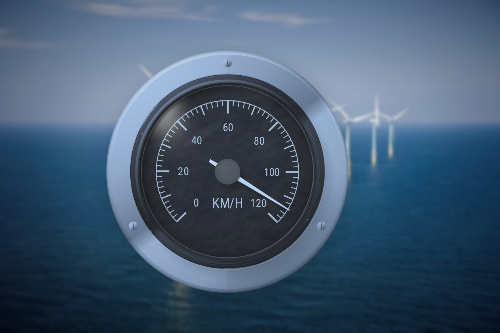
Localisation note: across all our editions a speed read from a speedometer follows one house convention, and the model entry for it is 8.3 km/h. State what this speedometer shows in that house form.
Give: 114 km/h
